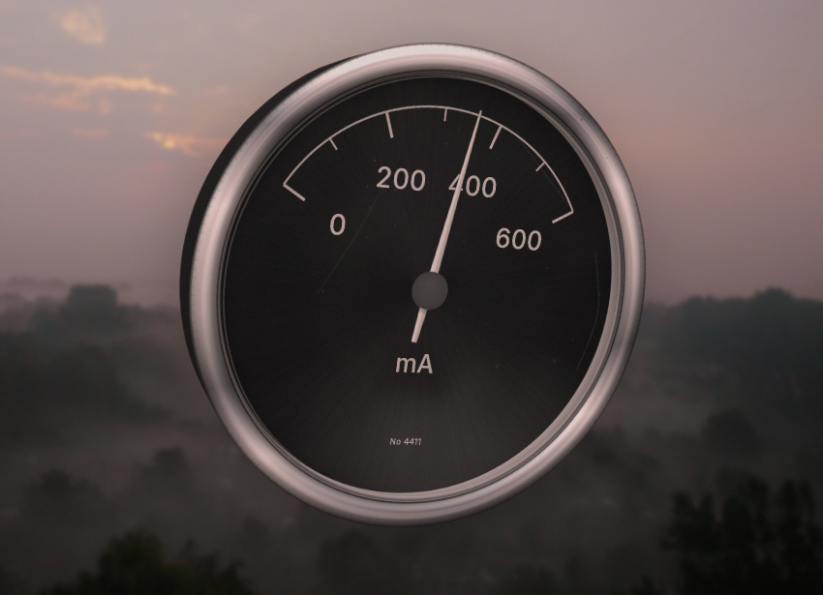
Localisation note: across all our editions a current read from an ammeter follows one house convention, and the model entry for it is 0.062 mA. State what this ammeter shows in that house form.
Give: 350 mA
